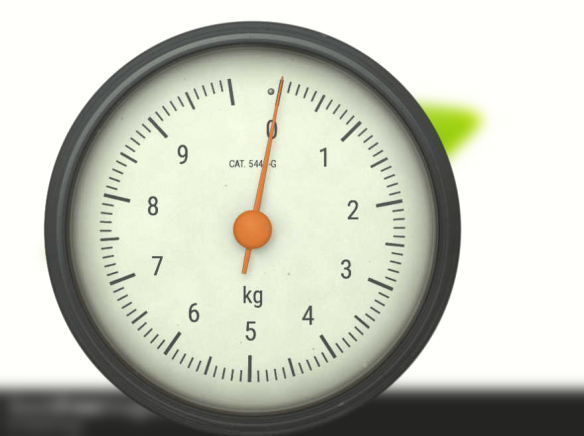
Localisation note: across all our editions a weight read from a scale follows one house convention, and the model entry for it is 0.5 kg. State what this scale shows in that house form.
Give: 0 kg
